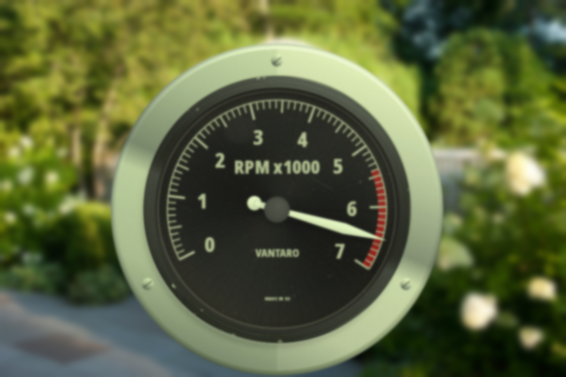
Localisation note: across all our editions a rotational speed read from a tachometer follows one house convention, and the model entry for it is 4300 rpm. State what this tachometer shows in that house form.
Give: 6500 rpm
